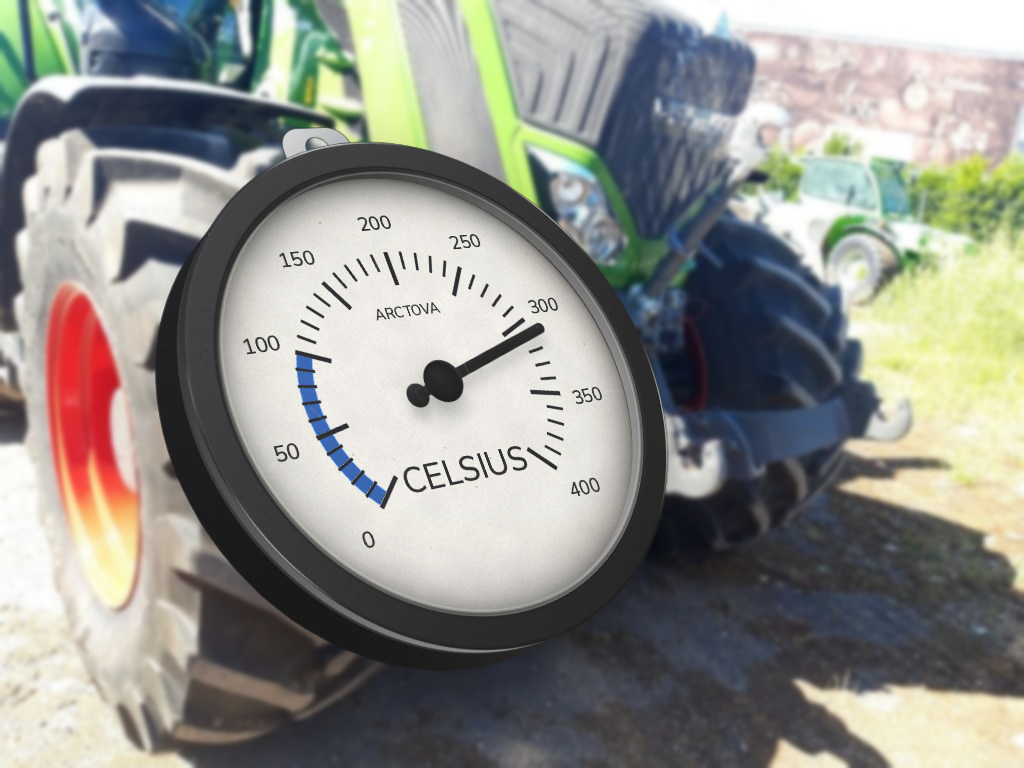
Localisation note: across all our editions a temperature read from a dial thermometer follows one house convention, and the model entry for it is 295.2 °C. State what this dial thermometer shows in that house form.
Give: 310 °C
